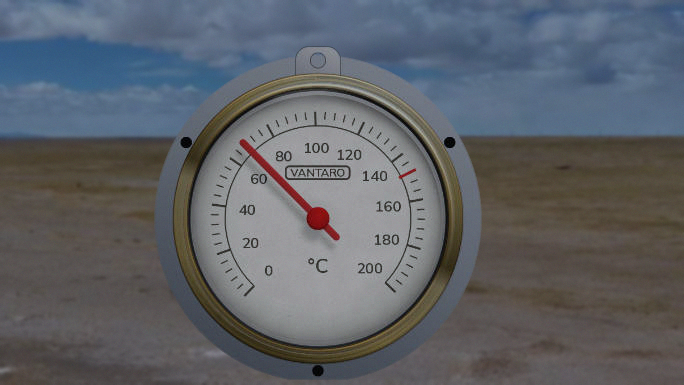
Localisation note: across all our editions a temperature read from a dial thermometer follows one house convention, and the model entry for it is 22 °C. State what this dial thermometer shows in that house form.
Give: 68 °C
